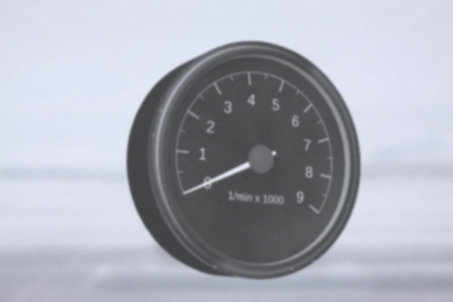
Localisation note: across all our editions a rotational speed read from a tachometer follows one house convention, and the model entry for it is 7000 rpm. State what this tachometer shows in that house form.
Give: 0 rpm
